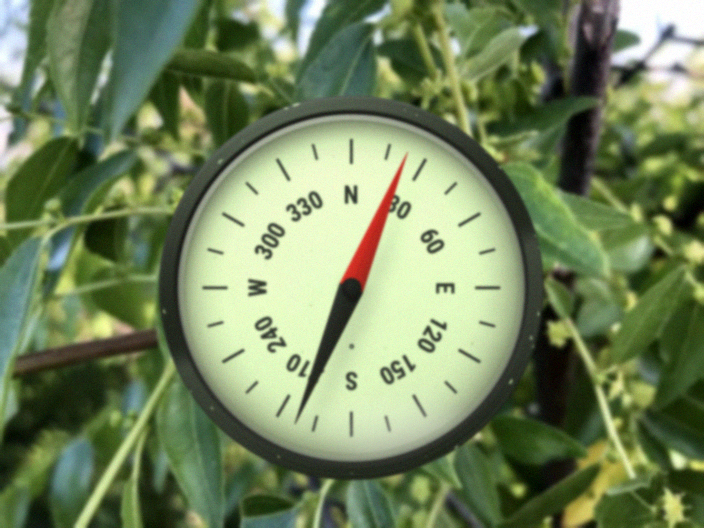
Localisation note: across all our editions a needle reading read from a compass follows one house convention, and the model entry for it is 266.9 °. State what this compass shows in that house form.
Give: 22.5 °
